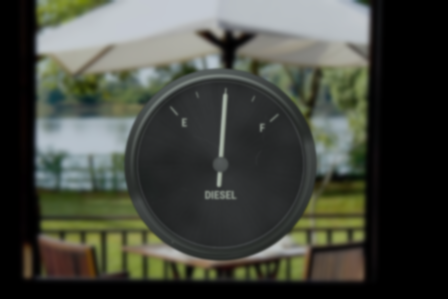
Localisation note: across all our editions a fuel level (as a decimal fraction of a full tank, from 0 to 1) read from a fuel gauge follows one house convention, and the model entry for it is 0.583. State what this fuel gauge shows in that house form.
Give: 0.5
